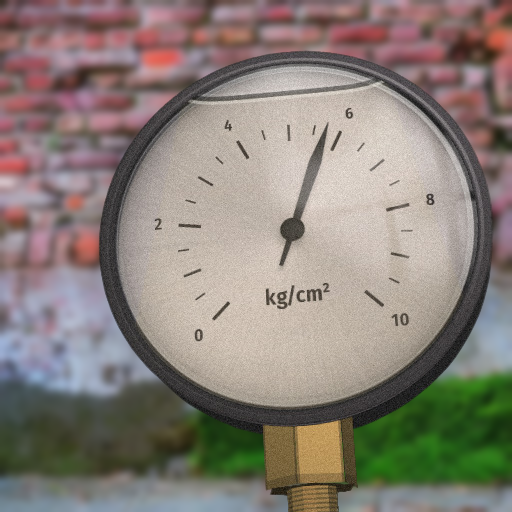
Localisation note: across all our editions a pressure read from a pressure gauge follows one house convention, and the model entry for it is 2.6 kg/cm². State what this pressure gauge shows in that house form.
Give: 5.75 kg/cm²
